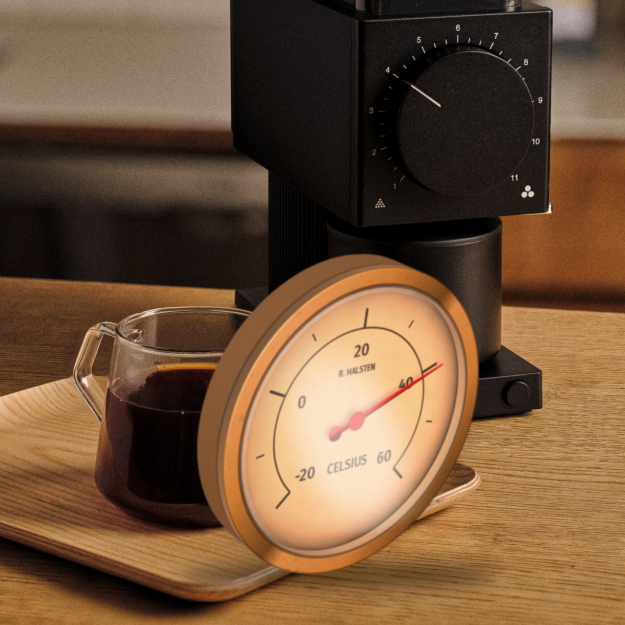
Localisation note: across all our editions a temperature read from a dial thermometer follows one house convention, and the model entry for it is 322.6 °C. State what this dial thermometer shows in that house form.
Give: 40 °C
